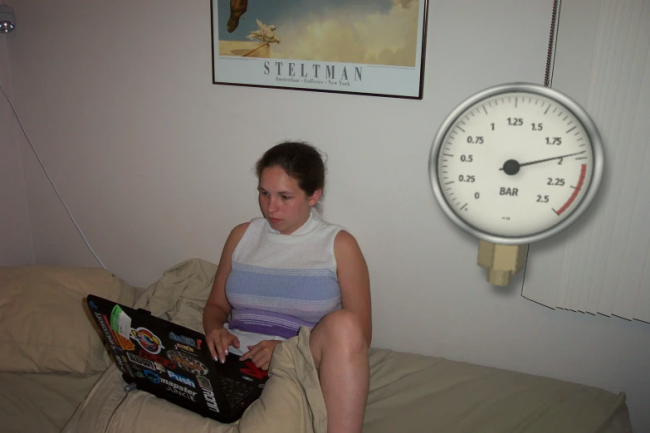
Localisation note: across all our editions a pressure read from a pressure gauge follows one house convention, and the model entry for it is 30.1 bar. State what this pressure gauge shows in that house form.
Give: 1.95 bar
